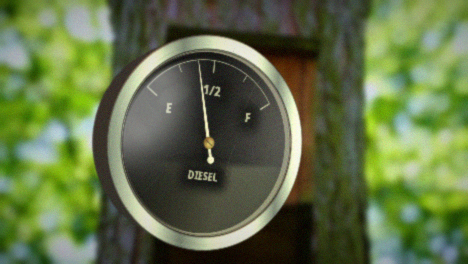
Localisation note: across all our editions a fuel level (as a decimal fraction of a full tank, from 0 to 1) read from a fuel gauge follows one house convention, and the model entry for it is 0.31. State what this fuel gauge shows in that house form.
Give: 0.375
